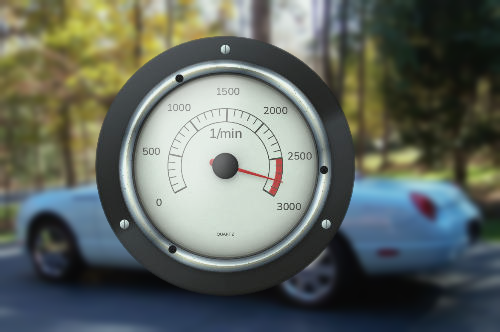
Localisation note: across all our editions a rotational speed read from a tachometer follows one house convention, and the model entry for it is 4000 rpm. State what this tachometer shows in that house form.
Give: 2800 rpm
